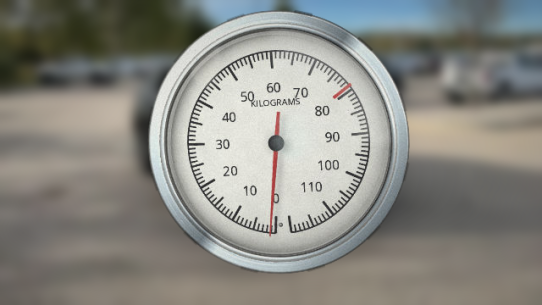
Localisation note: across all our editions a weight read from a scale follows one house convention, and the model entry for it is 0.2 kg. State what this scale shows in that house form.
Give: 1 kg
